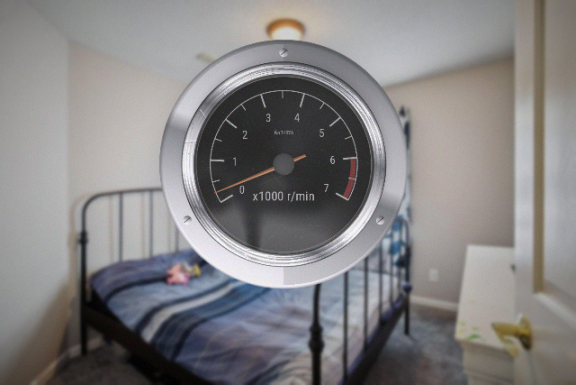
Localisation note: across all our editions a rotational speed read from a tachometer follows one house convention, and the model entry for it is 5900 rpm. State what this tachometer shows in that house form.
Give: 250 rpm
